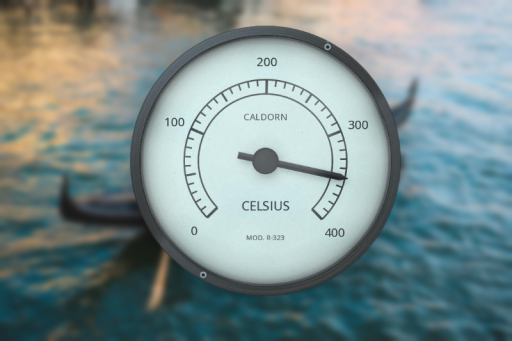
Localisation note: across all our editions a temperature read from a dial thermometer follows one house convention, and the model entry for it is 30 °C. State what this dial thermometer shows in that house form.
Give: 350 °C
